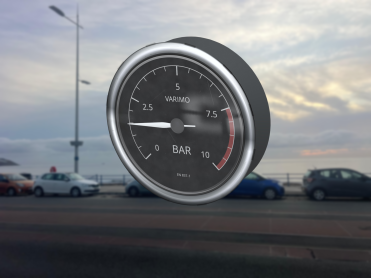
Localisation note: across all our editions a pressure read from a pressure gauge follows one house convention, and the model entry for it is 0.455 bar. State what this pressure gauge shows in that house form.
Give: 1.5 bar
